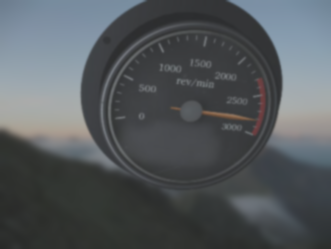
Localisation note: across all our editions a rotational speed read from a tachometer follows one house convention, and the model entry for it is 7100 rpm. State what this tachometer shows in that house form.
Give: 2800 rpm
